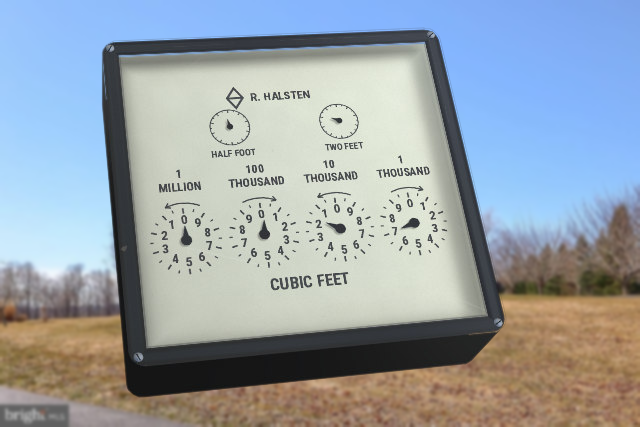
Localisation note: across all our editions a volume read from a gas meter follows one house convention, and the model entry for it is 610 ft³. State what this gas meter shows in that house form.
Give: 1700 ft³
